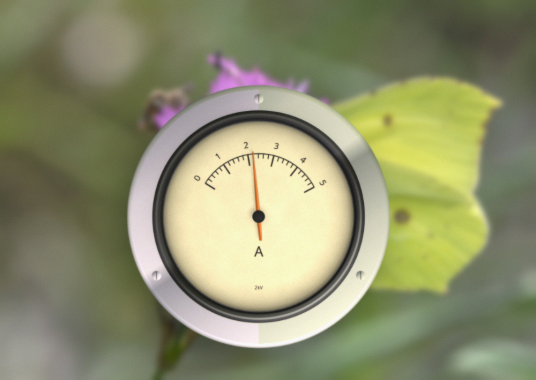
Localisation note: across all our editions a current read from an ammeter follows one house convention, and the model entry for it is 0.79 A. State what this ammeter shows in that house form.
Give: 2.2 A
